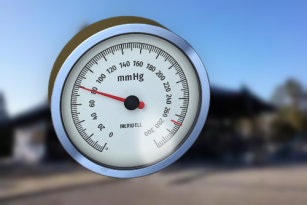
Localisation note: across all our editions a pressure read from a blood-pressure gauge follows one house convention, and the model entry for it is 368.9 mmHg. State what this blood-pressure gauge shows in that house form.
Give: 80 mmHg
